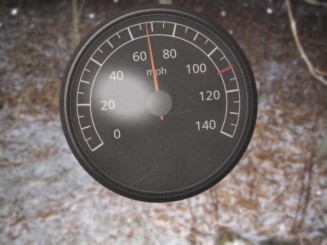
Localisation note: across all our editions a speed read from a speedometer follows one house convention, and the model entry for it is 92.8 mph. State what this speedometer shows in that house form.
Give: 67.5 mph
